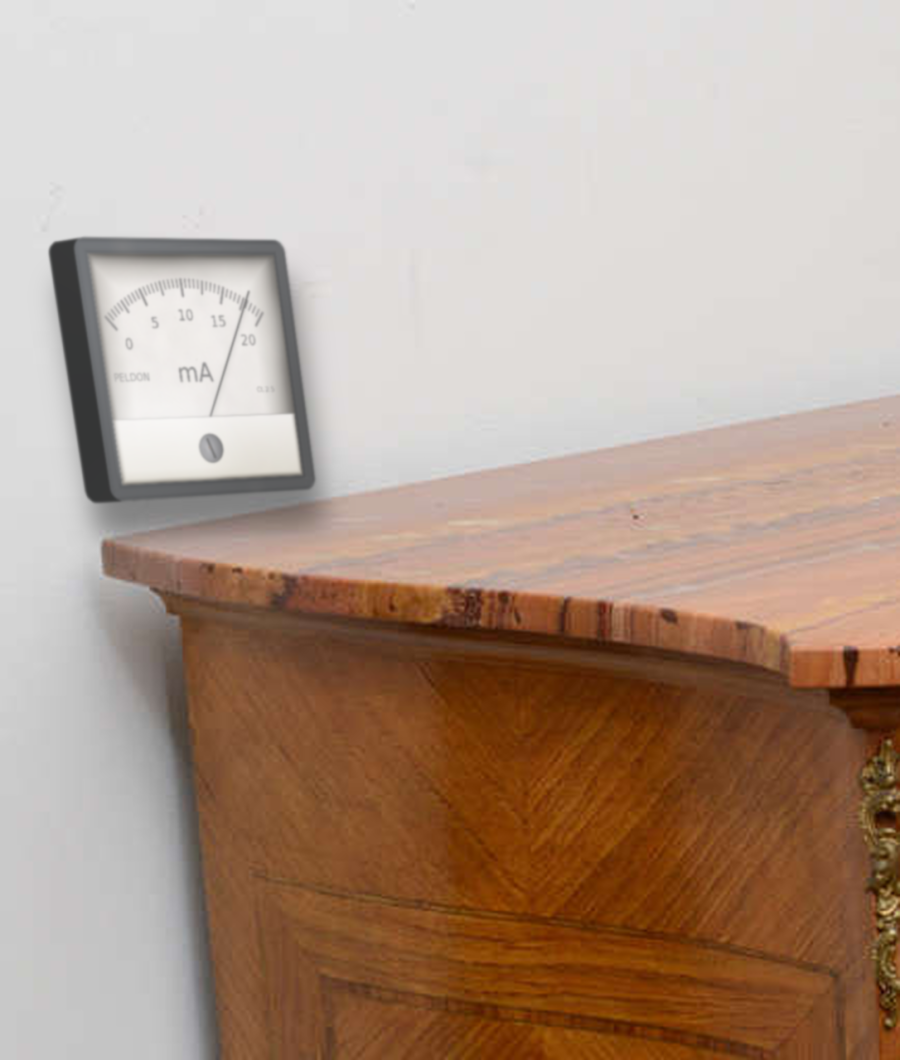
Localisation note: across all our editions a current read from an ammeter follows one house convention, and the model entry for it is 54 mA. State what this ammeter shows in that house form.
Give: 17.5 mA
